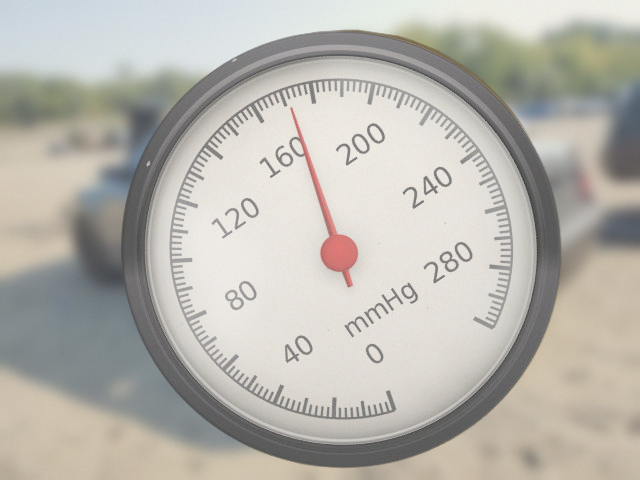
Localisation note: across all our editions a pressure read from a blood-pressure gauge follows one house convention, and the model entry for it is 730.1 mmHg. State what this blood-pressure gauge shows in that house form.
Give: 172 mmHg
